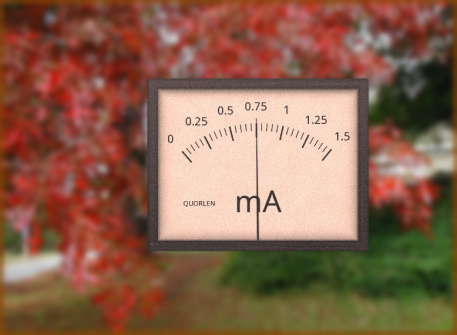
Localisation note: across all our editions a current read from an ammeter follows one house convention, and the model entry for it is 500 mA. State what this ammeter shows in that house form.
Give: 0.75 mA
